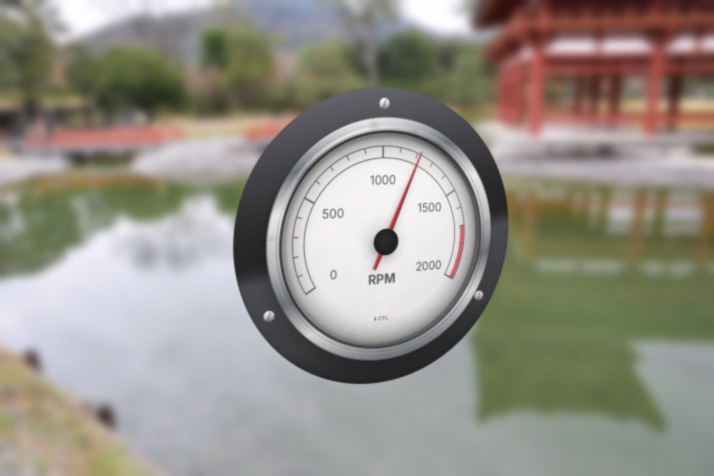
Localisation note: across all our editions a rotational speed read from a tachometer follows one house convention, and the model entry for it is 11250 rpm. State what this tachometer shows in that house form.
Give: 1200 rpm
